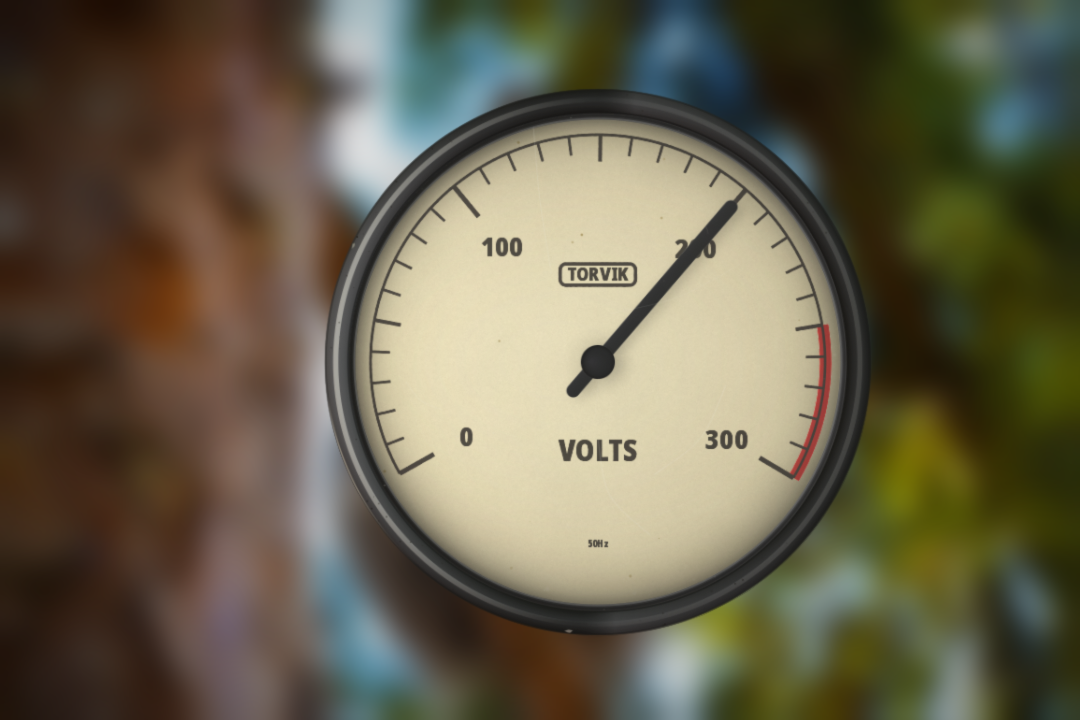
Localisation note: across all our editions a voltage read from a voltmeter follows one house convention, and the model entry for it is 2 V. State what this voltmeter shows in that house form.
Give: 200 V
